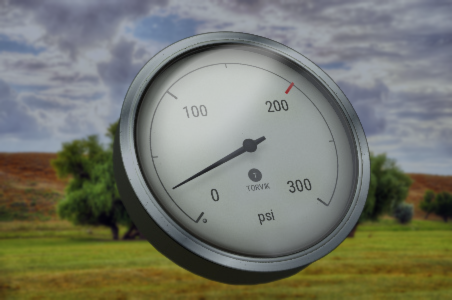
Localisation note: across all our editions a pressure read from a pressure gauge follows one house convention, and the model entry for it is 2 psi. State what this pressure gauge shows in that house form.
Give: 25 psi
